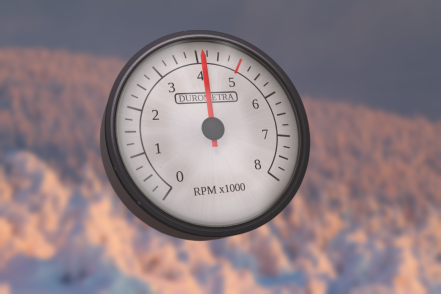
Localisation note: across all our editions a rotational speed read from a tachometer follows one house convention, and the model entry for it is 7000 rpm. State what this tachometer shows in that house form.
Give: 4125 rpm
